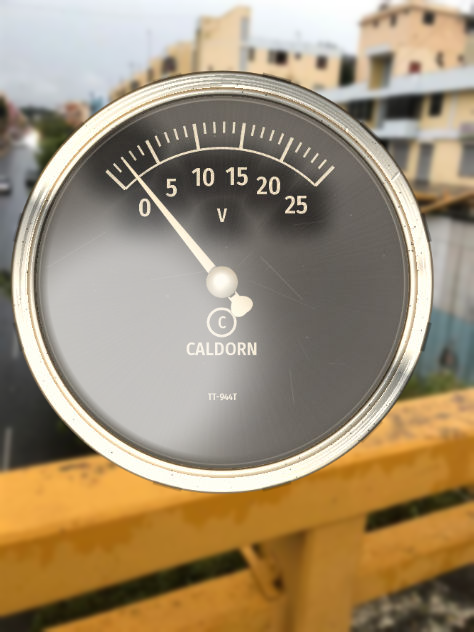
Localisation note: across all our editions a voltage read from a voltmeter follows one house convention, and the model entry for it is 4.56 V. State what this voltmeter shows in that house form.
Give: 2 V
